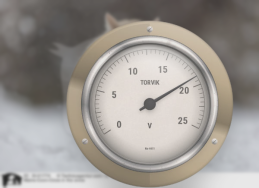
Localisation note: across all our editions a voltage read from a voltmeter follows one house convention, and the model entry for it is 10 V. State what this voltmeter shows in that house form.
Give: 19 V
